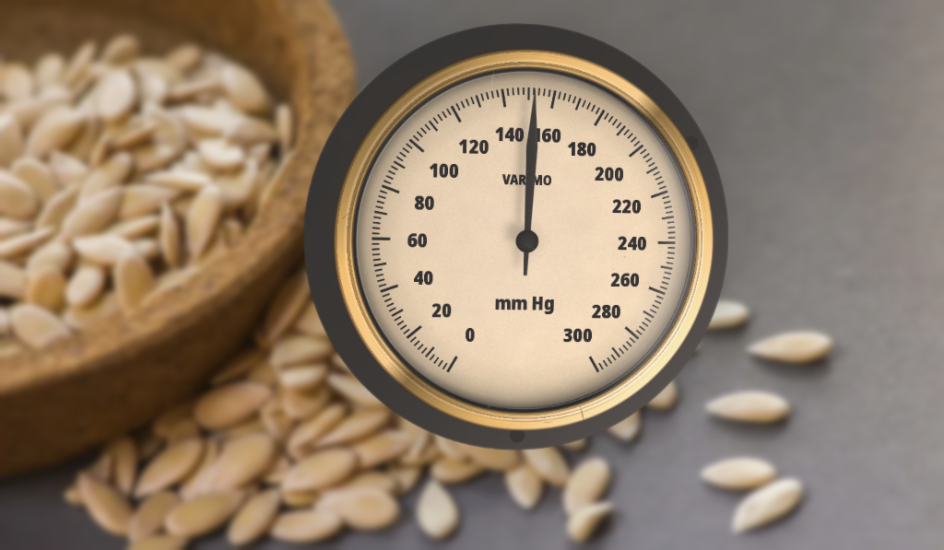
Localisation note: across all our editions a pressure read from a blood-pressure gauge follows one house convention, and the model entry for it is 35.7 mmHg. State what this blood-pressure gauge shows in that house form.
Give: 152 mmHg
